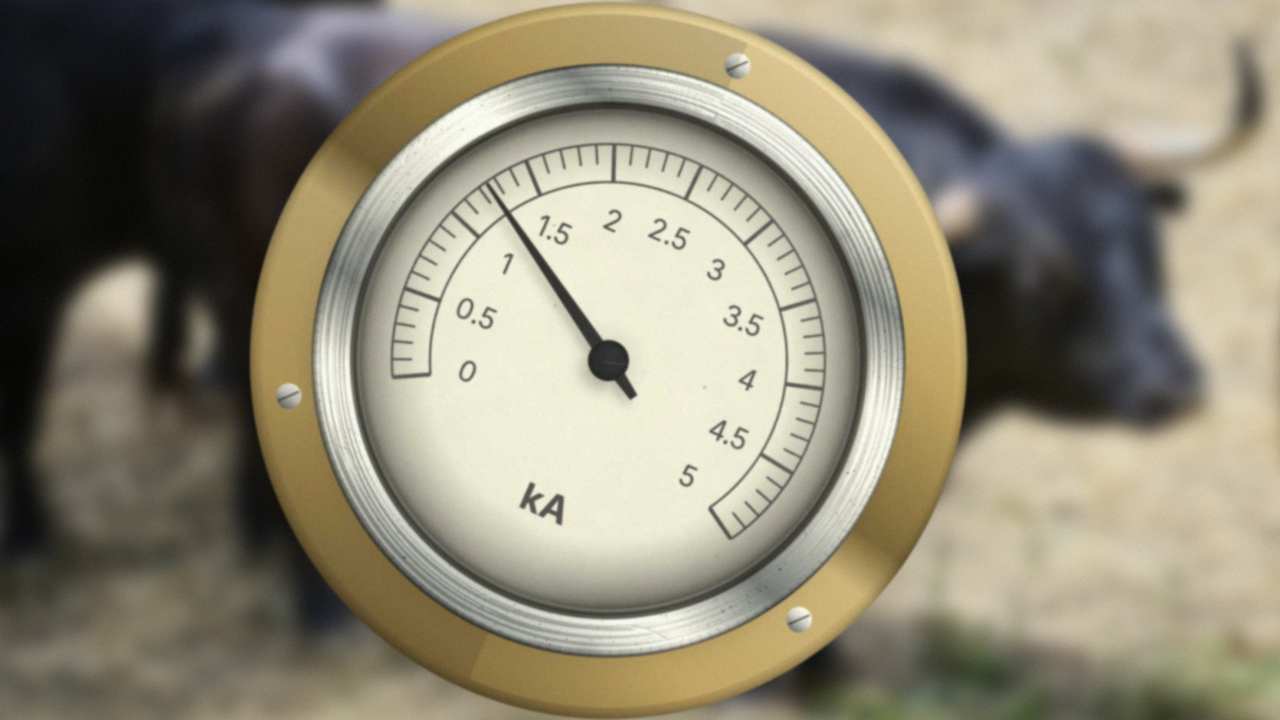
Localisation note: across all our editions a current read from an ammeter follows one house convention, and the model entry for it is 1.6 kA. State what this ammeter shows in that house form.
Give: 1.25 kA
